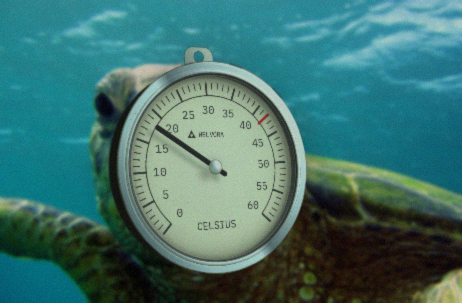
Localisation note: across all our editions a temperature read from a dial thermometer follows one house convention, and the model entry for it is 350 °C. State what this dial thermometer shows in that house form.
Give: 18 °C
